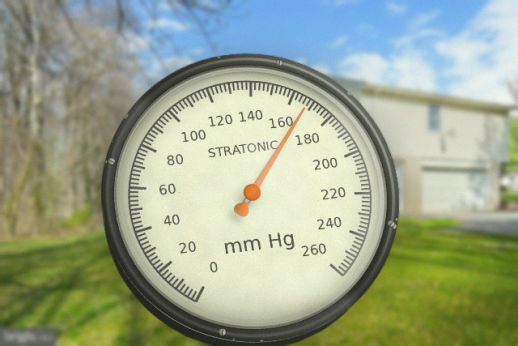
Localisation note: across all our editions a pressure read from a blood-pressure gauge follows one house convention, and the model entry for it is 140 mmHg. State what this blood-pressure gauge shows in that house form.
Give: 168 mmHg
